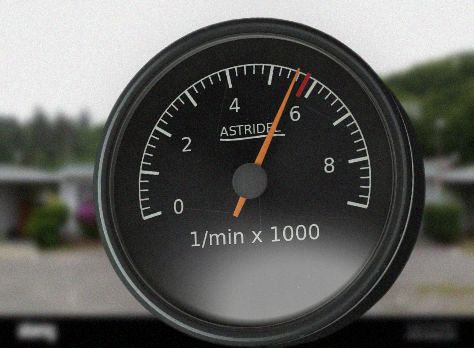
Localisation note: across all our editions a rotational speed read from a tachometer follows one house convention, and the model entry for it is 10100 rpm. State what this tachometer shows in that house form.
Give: 5600 rpm
